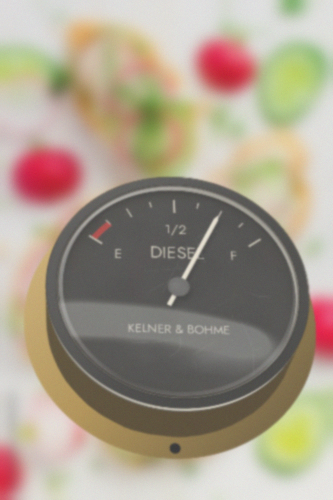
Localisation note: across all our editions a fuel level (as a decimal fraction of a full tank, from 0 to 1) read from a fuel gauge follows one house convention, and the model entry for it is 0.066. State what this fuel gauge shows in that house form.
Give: 0.75
